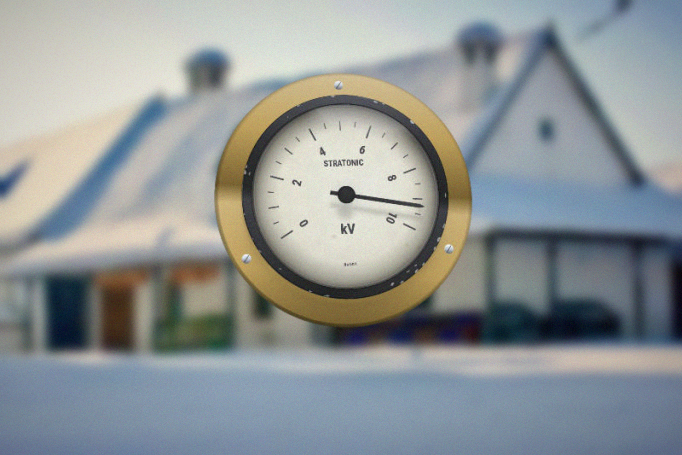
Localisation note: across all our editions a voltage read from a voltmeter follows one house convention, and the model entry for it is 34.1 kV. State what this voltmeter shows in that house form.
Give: 9.25 kV
